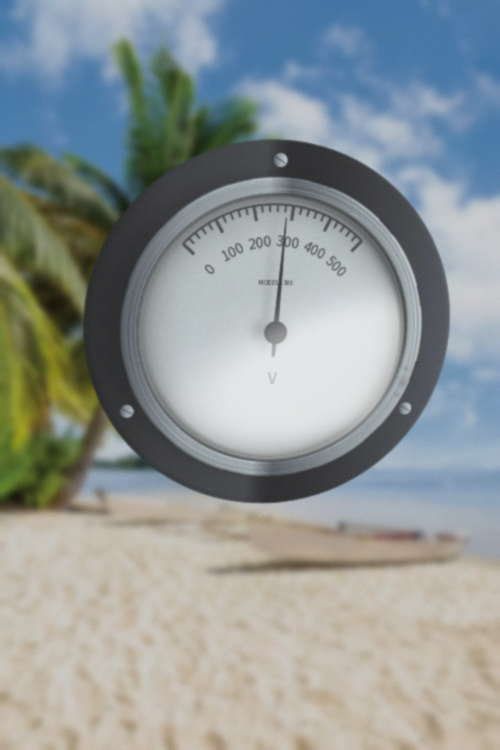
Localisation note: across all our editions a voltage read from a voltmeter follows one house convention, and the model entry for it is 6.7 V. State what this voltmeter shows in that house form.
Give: 280 V
